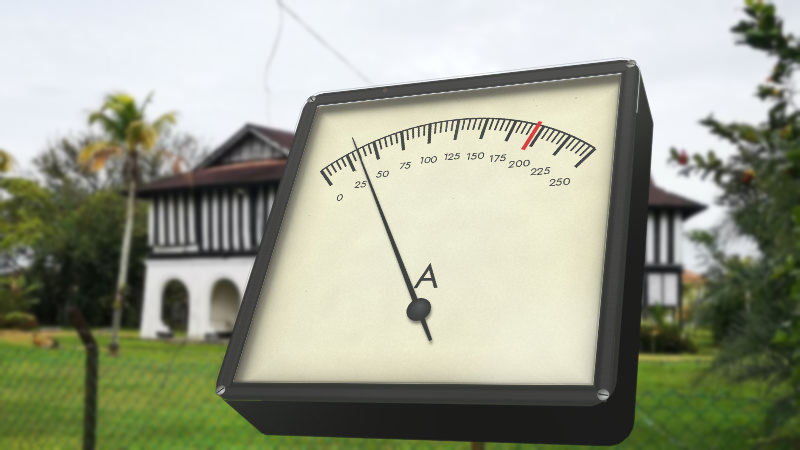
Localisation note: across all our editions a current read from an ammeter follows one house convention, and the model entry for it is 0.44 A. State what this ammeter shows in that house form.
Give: 35 A
